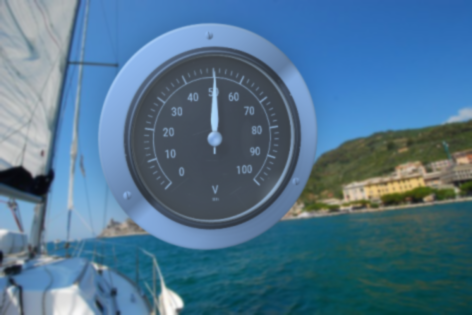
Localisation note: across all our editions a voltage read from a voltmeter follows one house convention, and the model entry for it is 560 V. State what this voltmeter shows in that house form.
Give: 50 V
